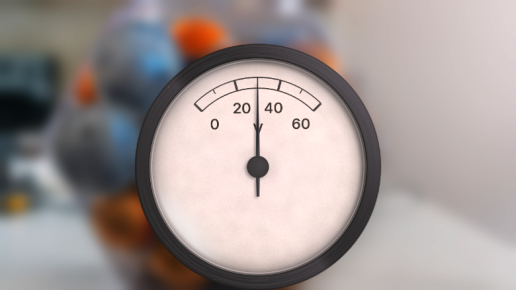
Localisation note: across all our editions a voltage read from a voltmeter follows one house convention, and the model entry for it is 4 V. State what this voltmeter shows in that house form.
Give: 30 V
